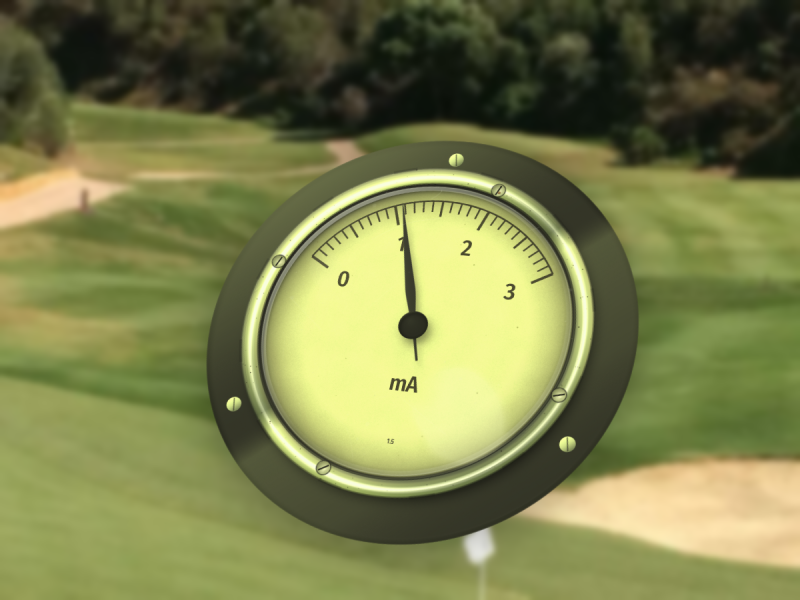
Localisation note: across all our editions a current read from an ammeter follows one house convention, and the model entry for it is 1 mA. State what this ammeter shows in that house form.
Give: 1.1 mA
